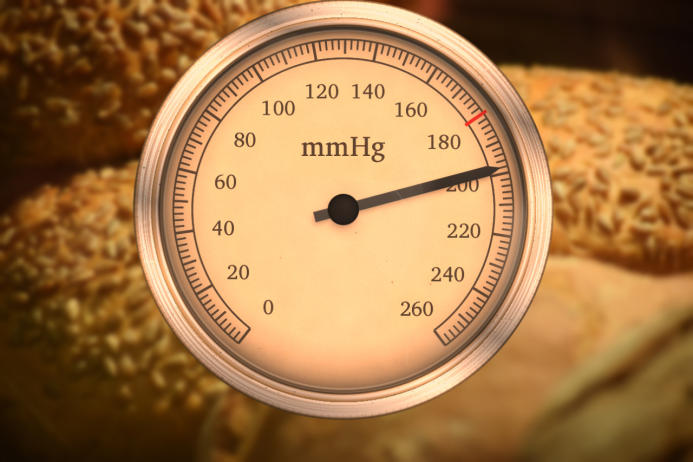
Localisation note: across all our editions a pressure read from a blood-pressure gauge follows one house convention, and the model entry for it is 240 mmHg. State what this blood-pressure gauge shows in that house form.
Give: 198 mmHg
